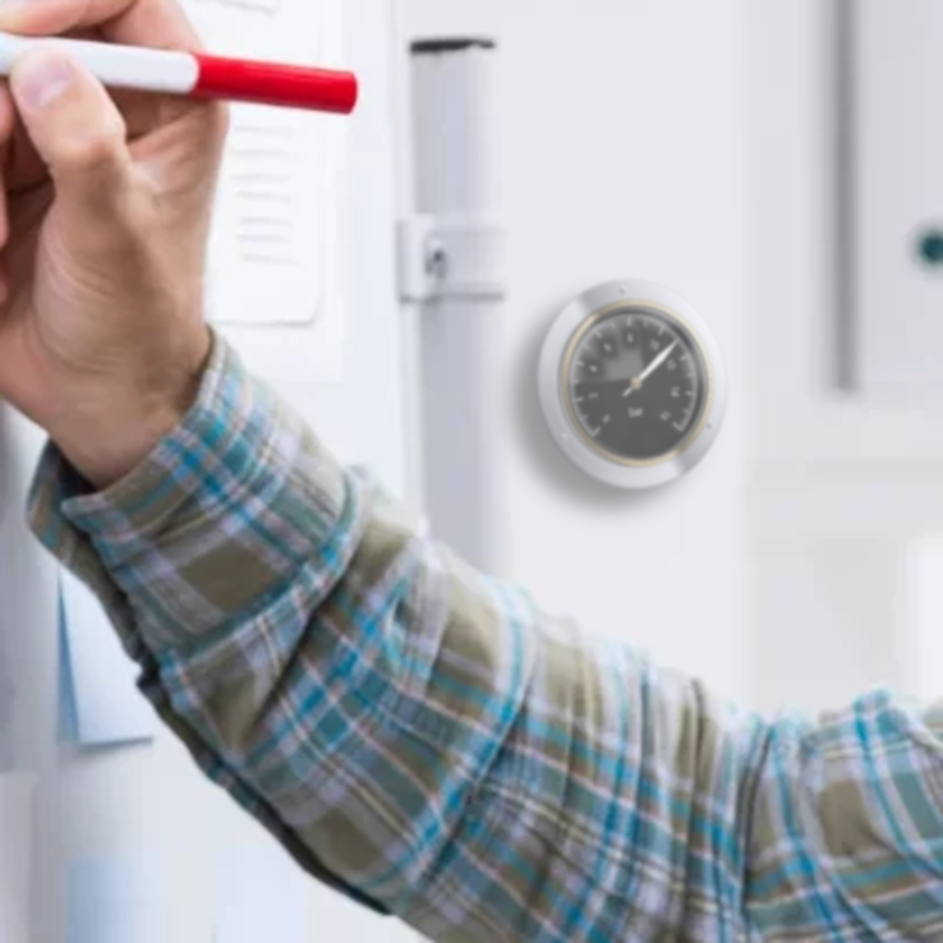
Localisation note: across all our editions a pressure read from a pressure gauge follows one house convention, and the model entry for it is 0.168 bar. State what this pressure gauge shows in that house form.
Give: 11 bar
